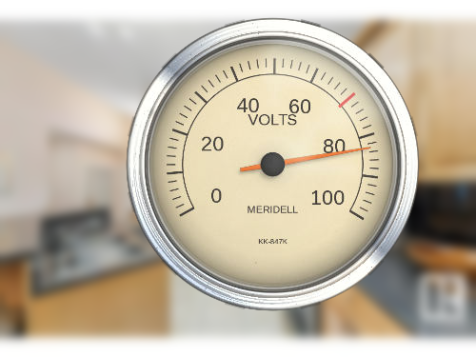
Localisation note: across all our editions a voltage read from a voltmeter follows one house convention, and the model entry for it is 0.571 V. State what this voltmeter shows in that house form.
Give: 83 V
